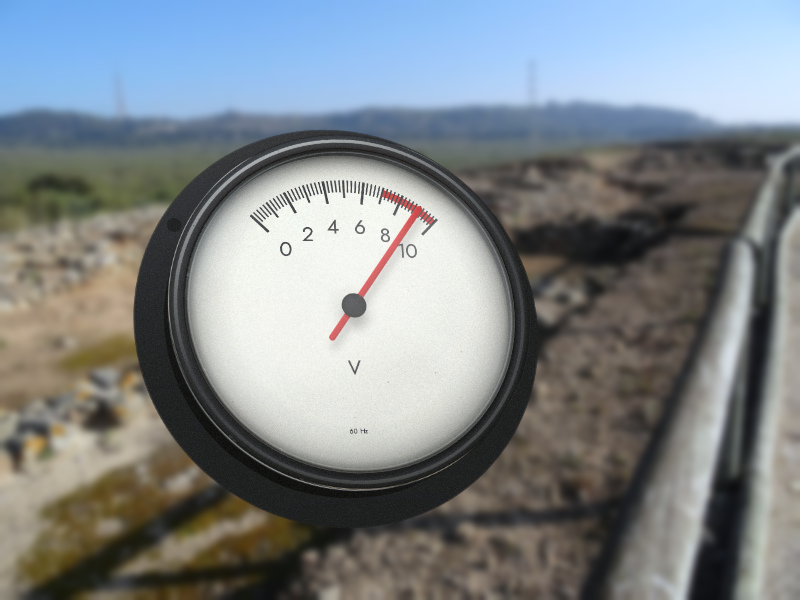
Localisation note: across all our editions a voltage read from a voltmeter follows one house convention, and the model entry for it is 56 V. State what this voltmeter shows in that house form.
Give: 9 V
